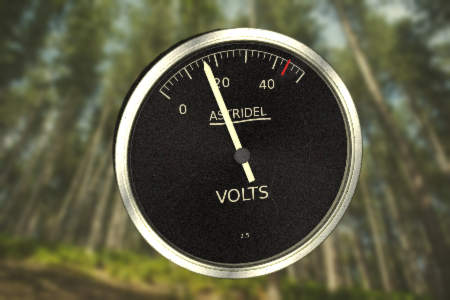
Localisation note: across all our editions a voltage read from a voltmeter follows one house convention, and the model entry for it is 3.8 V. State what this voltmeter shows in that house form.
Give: 16 V
